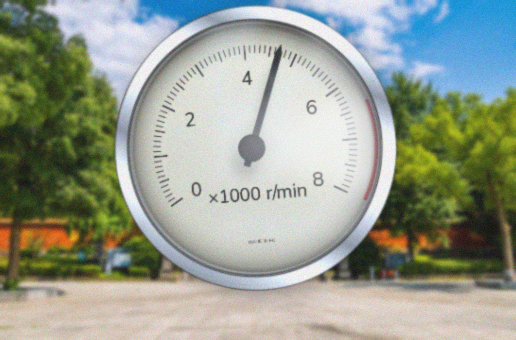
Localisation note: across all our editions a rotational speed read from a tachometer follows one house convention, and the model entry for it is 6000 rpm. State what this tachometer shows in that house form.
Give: 4700 rpm
